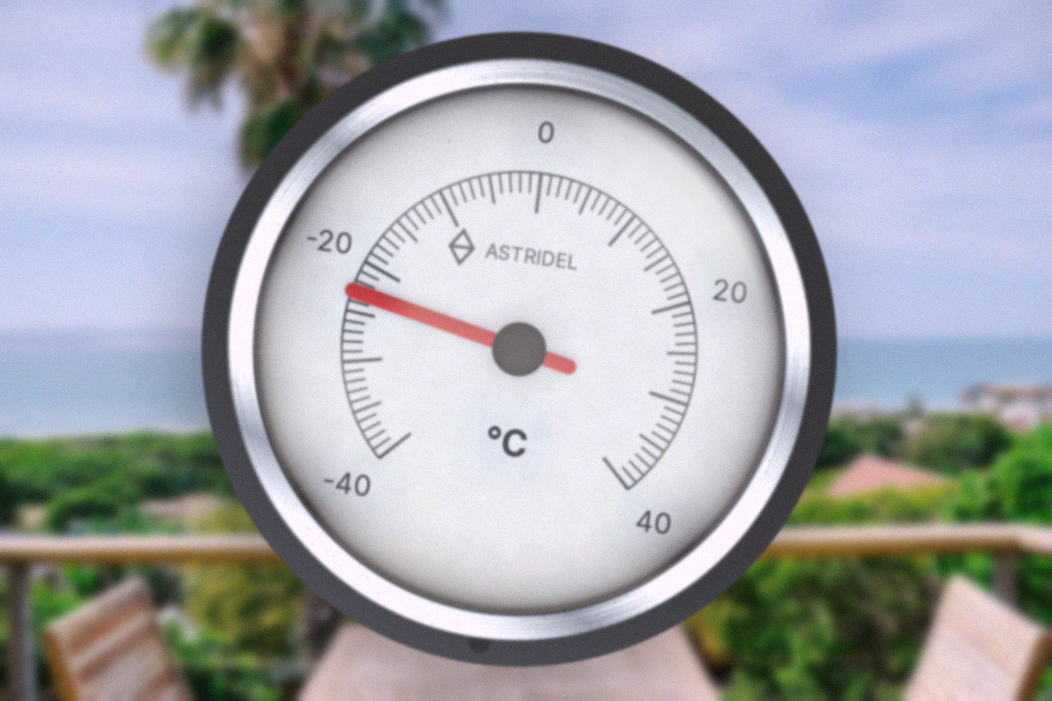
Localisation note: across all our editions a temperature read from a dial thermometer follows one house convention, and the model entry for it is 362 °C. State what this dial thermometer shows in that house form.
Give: -23 °C
